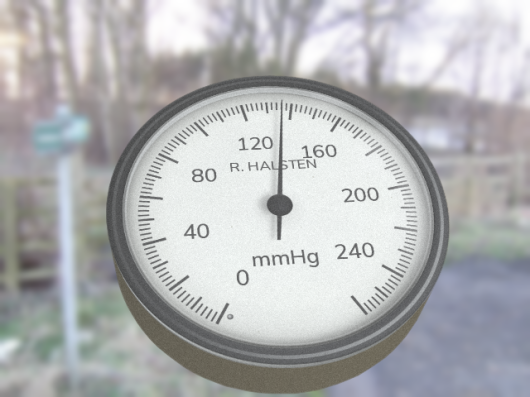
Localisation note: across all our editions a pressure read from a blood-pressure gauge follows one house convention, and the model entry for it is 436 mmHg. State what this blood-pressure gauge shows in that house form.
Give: 136 mmHg
